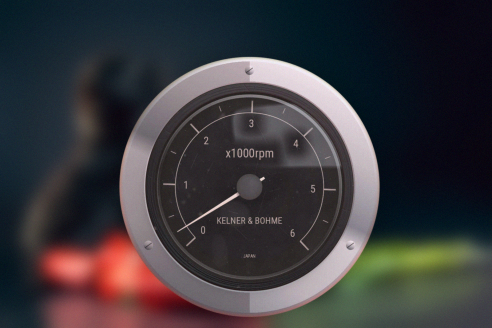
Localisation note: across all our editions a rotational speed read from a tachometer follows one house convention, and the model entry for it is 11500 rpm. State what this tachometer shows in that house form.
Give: 250 rpm
